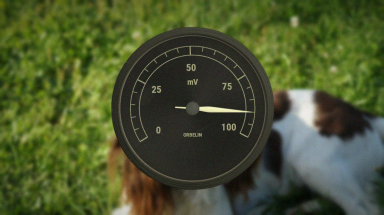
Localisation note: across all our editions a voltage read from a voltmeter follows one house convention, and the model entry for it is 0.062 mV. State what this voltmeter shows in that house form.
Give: 90 mV
